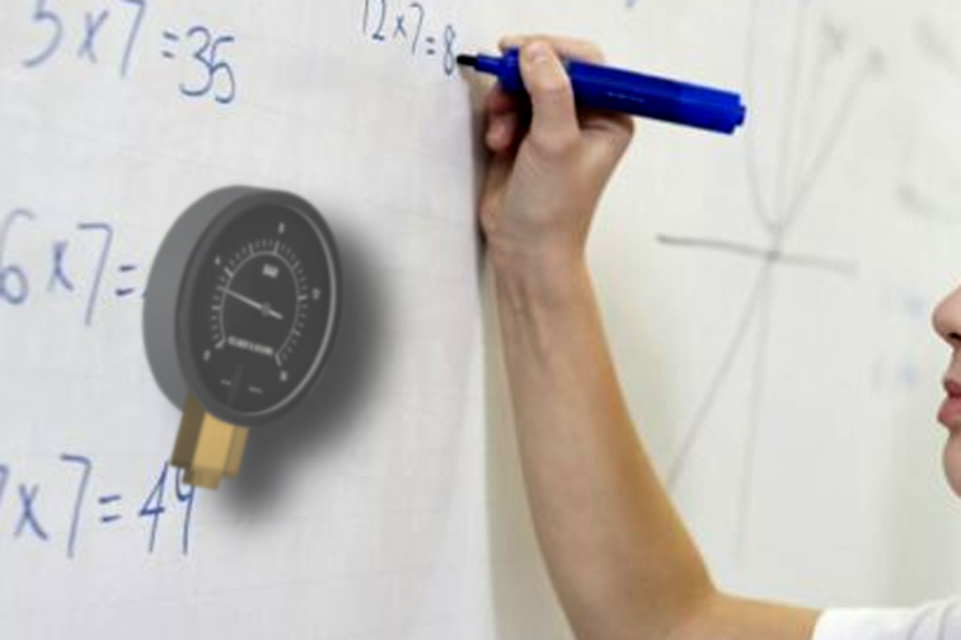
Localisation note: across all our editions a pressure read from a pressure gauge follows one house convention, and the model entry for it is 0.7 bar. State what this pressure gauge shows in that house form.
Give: 3 bar
